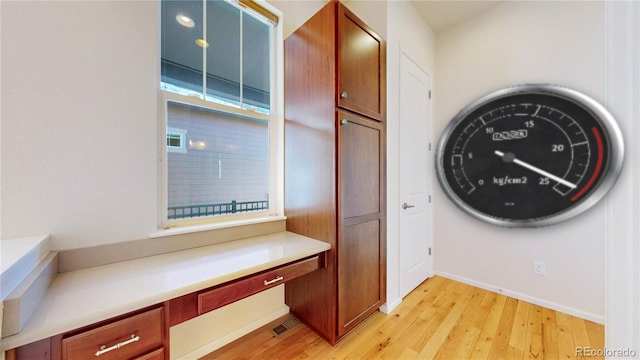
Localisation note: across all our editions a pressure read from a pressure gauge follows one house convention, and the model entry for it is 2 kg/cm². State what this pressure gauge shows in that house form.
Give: 24 kg/cm²
